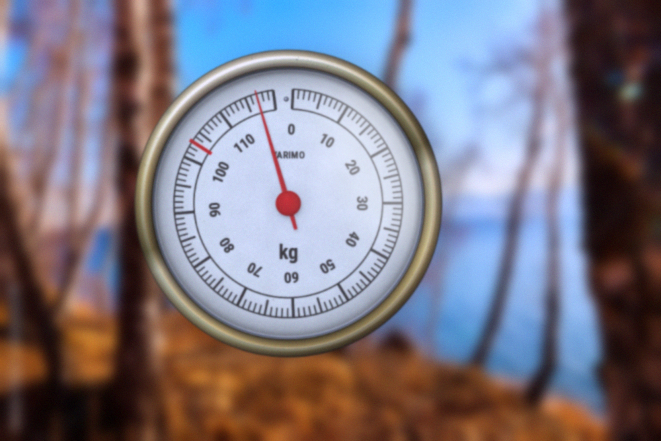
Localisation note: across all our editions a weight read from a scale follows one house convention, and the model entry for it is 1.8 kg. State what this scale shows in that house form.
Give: 117 kg
